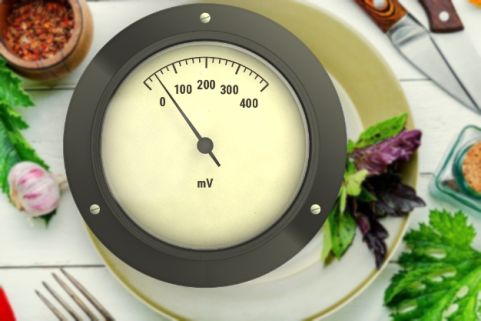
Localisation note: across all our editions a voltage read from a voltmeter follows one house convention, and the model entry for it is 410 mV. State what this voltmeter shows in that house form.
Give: 40 mV
